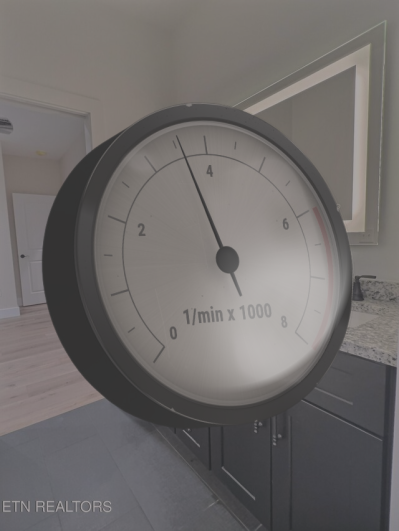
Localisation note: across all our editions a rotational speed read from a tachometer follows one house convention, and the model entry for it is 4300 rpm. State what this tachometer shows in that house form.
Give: 3500 rpm
